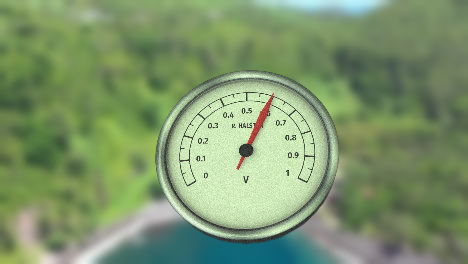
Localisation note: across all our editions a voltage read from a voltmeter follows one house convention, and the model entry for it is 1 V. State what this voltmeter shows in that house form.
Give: 0.6 V
